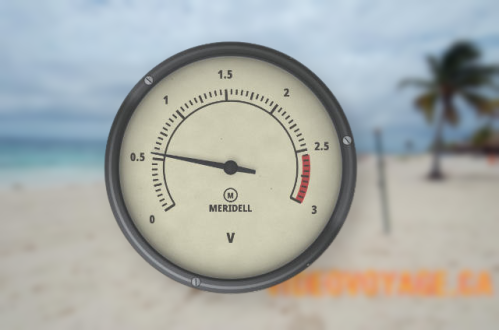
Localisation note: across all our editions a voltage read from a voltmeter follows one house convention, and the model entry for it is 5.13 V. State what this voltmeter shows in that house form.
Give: 0.55 V
